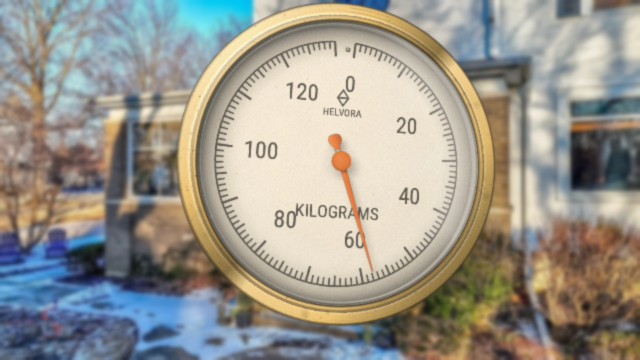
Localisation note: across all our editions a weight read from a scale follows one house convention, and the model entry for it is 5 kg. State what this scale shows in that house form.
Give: 58 kg
